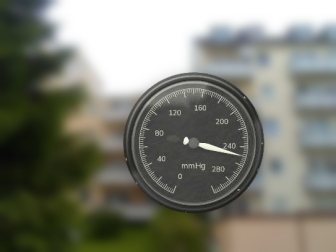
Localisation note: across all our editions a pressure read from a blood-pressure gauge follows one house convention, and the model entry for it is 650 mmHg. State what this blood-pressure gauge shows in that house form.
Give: 250 mmHg
